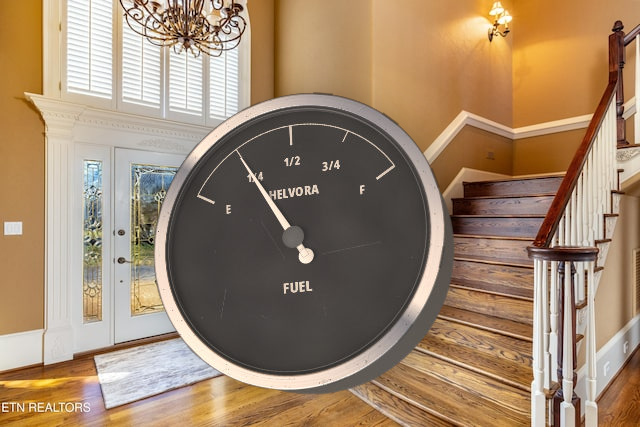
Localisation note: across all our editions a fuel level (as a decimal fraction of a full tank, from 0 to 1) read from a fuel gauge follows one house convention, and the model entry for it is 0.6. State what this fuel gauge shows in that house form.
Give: 0.25
